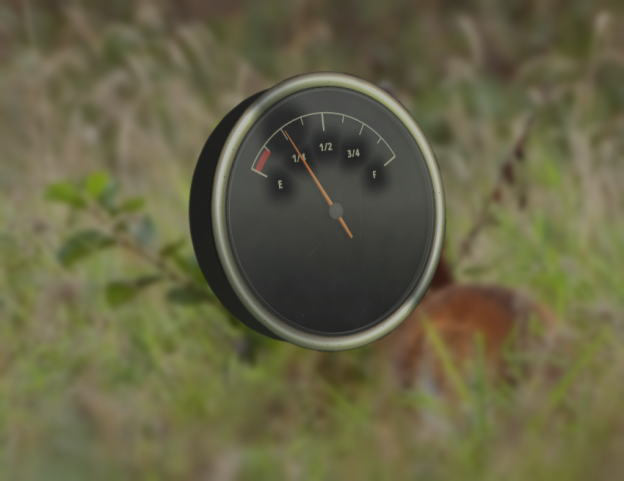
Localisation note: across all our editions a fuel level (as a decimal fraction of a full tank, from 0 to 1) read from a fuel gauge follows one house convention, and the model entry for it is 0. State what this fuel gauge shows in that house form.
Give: 0.25
